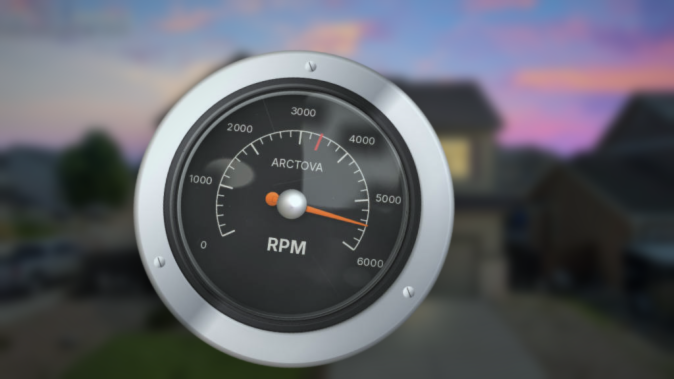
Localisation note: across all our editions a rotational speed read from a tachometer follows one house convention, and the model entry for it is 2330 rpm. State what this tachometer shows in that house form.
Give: 5500 rpm
